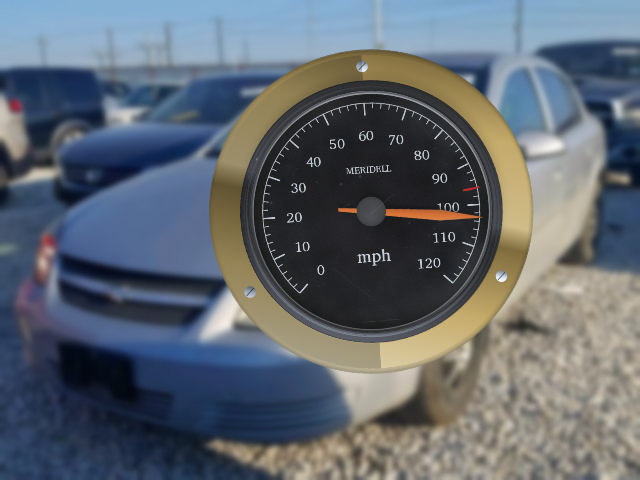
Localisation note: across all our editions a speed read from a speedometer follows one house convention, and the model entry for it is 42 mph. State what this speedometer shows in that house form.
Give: 103 mph
